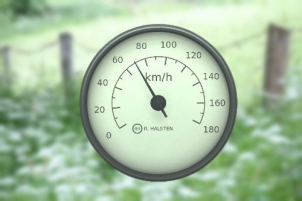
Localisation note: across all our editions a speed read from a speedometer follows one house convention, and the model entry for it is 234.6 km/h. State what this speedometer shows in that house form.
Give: 70 km/h
